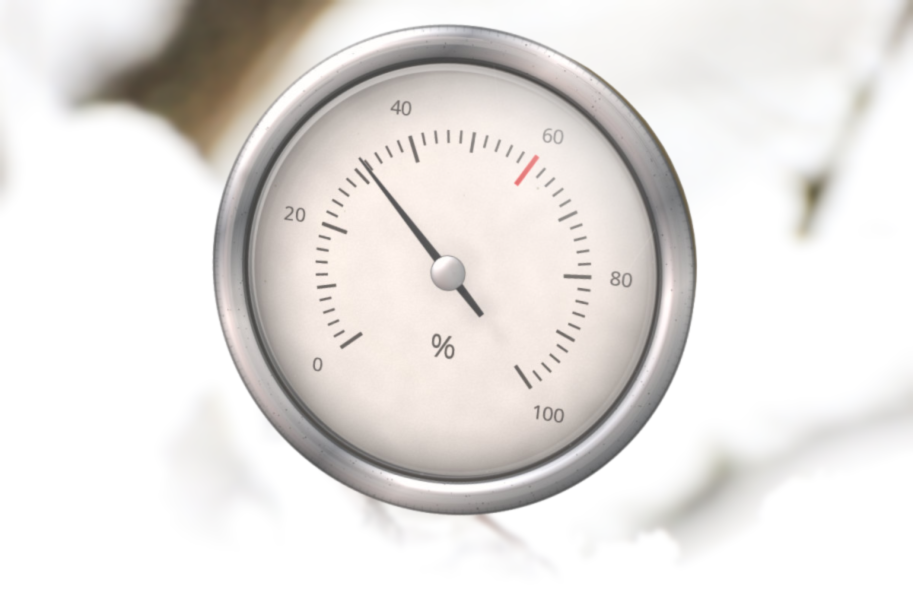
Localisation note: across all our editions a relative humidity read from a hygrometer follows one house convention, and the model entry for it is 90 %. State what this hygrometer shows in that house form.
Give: 32 %
